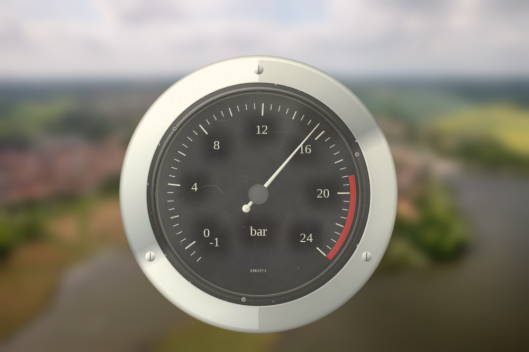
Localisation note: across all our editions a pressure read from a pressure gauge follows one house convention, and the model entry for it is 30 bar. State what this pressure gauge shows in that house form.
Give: 15.5 bar
